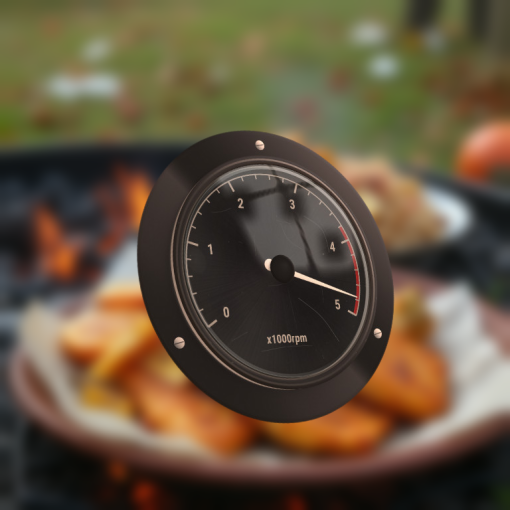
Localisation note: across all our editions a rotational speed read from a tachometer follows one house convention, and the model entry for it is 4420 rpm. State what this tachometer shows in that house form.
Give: 4800 rpm
